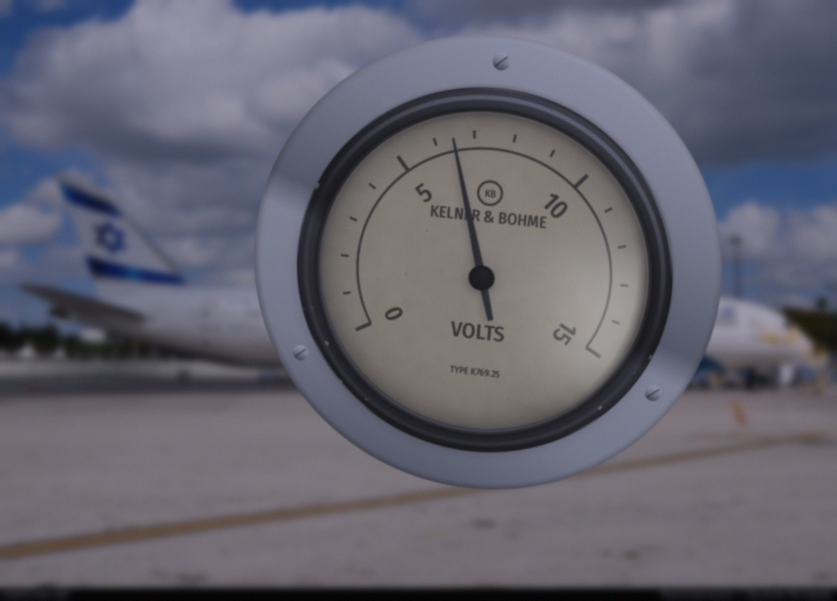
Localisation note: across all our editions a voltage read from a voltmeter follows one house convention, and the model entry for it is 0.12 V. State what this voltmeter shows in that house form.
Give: 6.5 V
